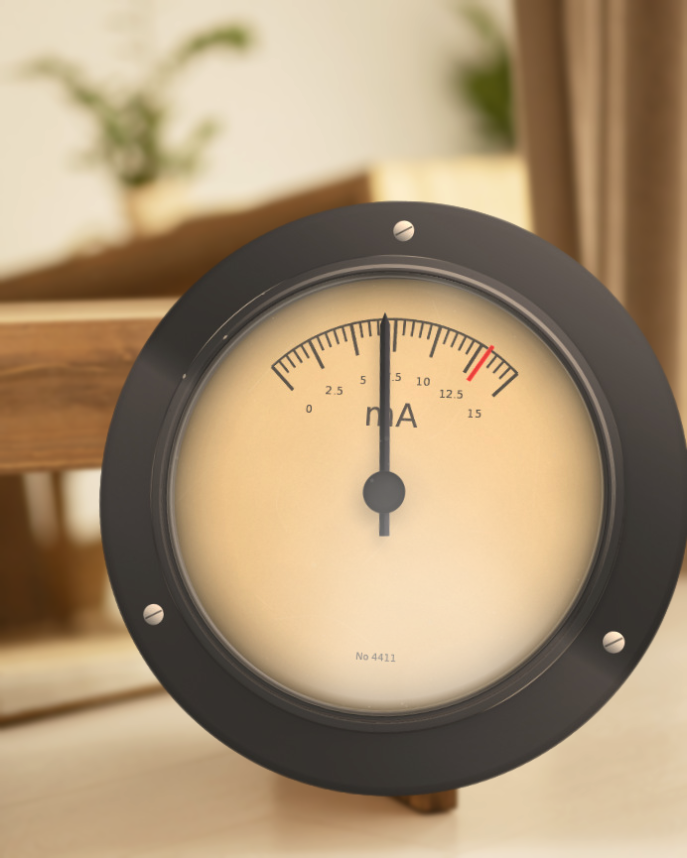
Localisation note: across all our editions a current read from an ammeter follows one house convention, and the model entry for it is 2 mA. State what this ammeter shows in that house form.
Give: 7 mA
